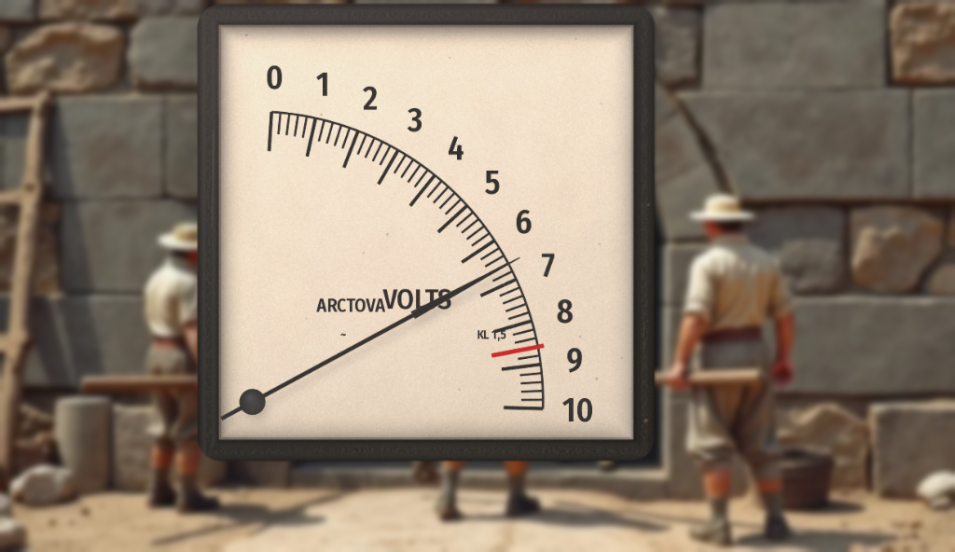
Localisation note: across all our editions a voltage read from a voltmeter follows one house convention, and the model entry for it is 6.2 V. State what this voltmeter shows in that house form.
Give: 6.6 V
